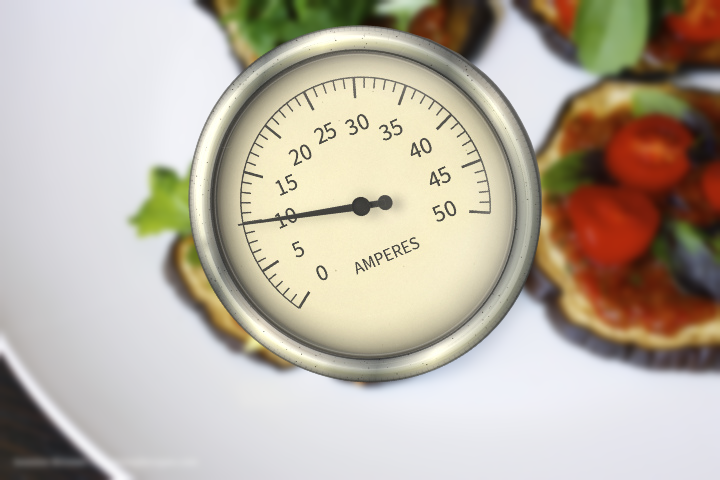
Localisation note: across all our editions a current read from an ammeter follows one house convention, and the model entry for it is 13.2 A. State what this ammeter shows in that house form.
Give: 10 A
